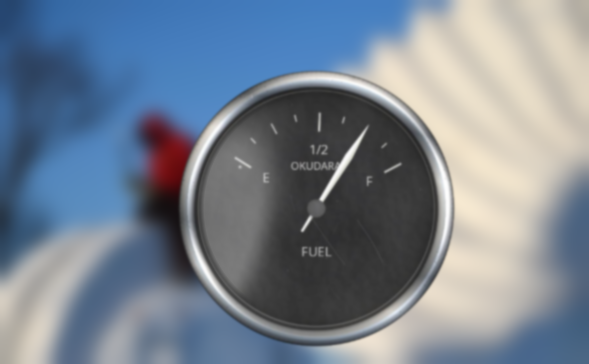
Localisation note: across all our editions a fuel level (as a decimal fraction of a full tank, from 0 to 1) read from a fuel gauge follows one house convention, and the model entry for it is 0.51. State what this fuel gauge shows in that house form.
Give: 0.75
